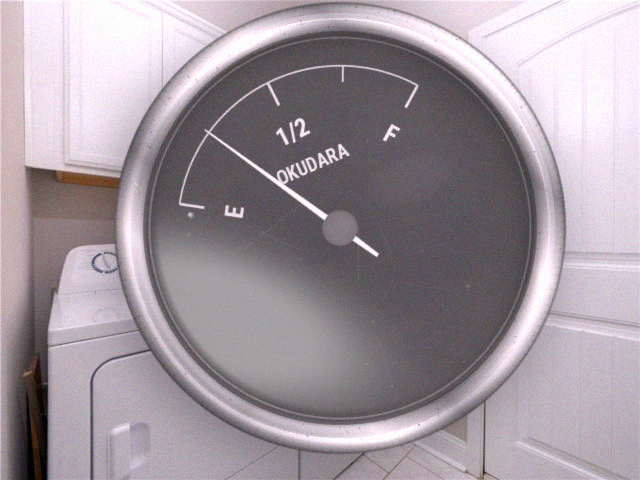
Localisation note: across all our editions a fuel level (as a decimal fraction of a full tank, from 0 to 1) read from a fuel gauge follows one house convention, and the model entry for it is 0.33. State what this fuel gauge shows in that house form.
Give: 0.25
